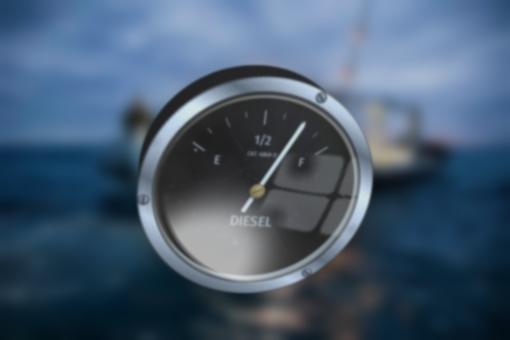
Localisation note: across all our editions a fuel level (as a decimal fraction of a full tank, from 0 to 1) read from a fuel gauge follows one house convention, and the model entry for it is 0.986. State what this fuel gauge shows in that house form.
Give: 0.75
